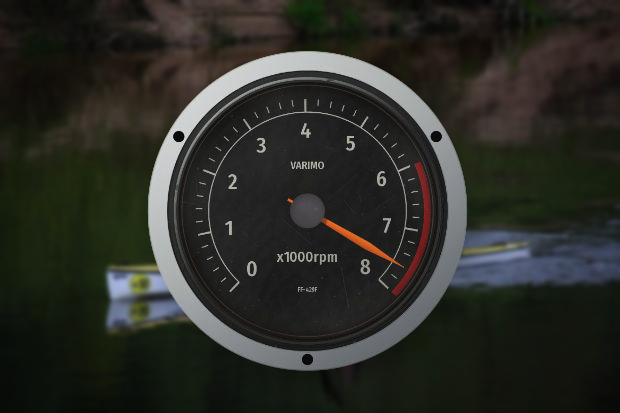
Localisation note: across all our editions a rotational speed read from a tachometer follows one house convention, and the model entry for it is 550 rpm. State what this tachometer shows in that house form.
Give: 7600 rpm
